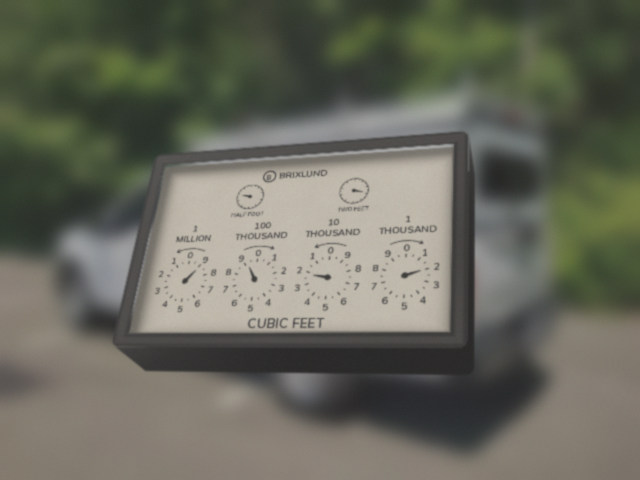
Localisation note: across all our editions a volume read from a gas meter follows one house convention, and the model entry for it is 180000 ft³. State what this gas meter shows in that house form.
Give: 892200 ft³
